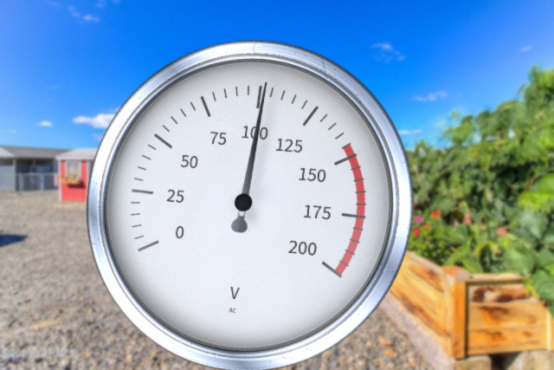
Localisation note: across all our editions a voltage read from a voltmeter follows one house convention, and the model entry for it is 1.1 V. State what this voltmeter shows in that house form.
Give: 102.5 V
